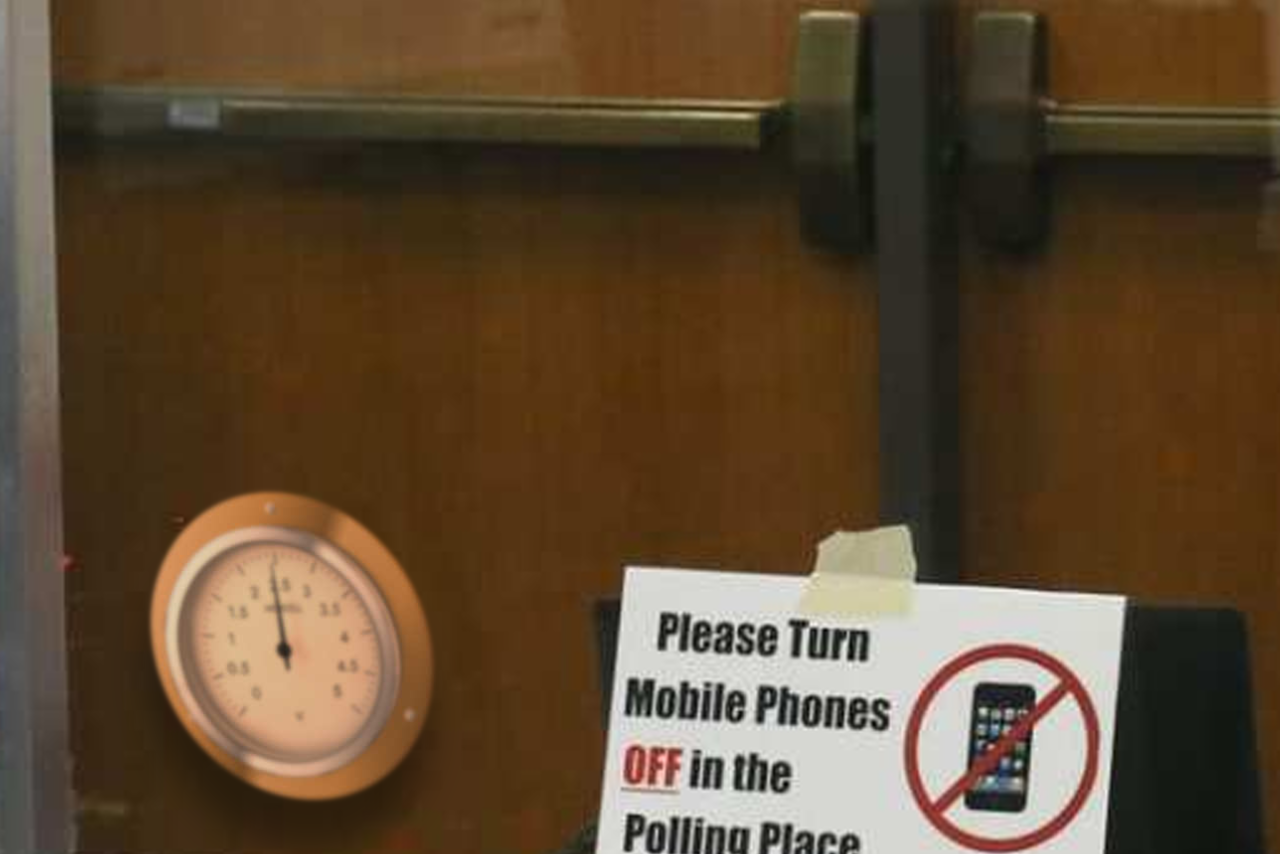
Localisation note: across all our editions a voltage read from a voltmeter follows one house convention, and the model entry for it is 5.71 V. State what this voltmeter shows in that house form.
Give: 2.5 V
